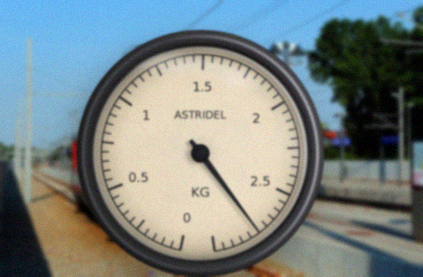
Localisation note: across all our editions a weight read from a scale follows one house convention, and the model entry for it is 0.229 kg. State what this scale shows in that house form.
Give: 2.75 kg
